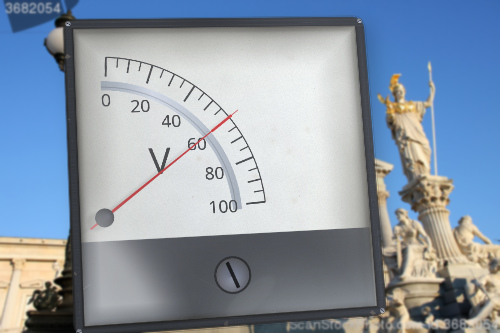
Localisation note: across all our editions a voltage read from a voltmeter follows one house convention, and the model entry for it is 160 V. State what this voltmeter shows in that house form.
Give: 60 V
